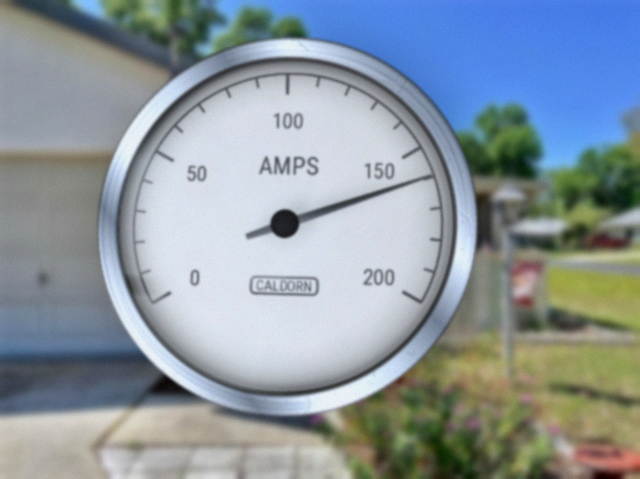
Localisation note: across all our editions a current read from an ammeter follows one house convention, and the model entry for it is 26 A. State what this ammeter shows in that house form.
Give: 160 A
